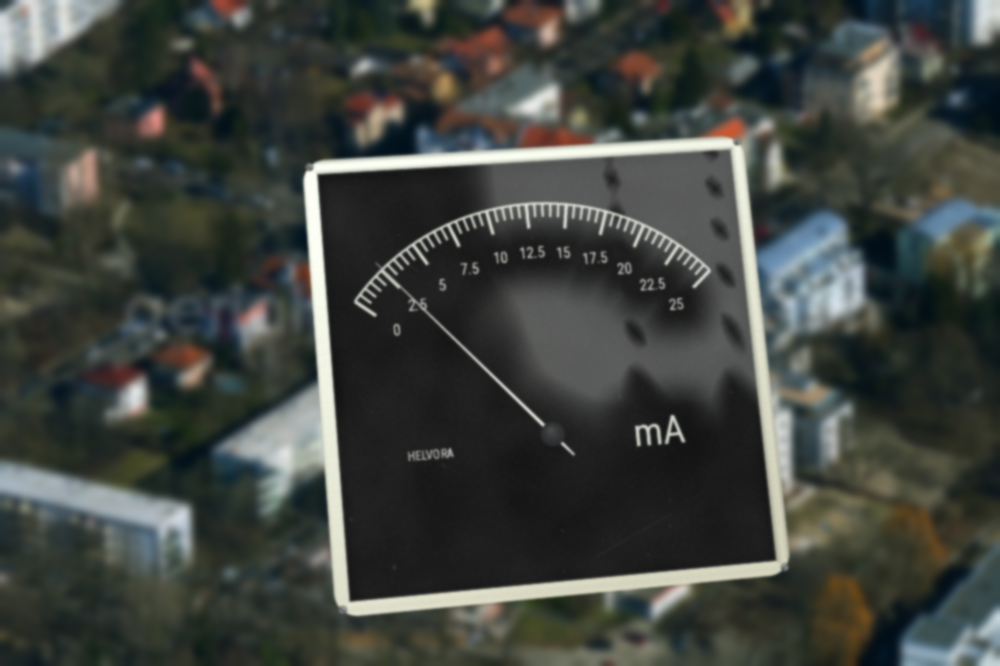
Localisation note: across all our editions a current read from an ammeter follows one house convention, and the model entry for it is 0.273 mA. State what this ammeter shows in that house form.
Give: 2.5 mA
